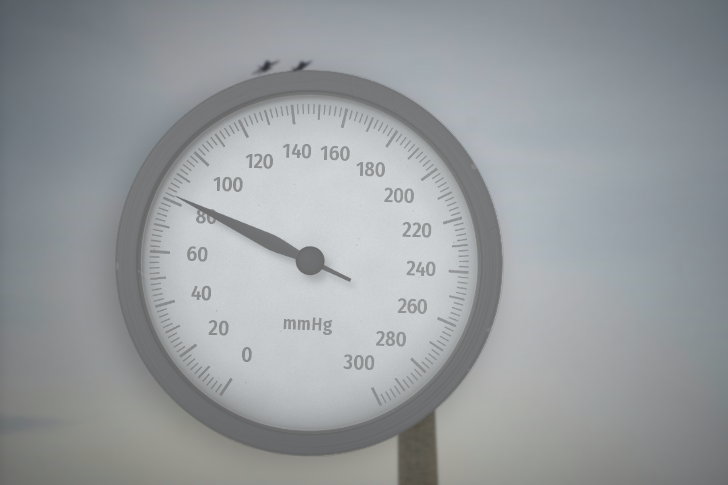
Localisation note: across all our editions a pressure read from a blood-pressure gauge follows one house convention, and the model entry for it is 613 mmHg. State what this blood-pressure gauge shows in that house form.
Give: 82 mmHg
